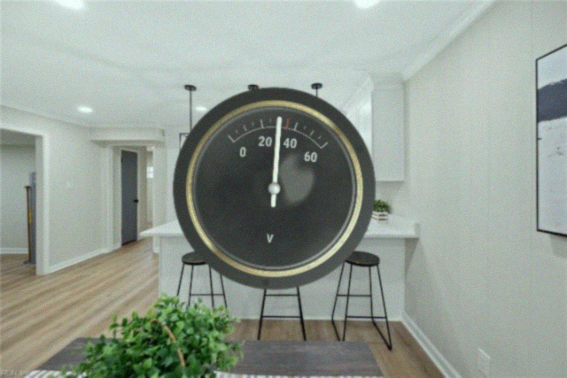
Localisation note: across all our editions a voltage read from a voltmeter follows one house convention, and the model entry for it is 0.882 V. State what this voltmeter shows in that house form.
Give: 30 V
